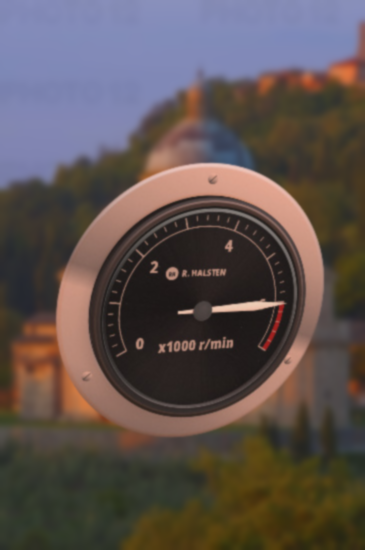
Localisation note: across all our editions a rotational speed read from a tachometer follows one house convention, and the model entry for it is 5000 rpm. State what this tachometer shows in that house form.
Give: 6000 rpm
